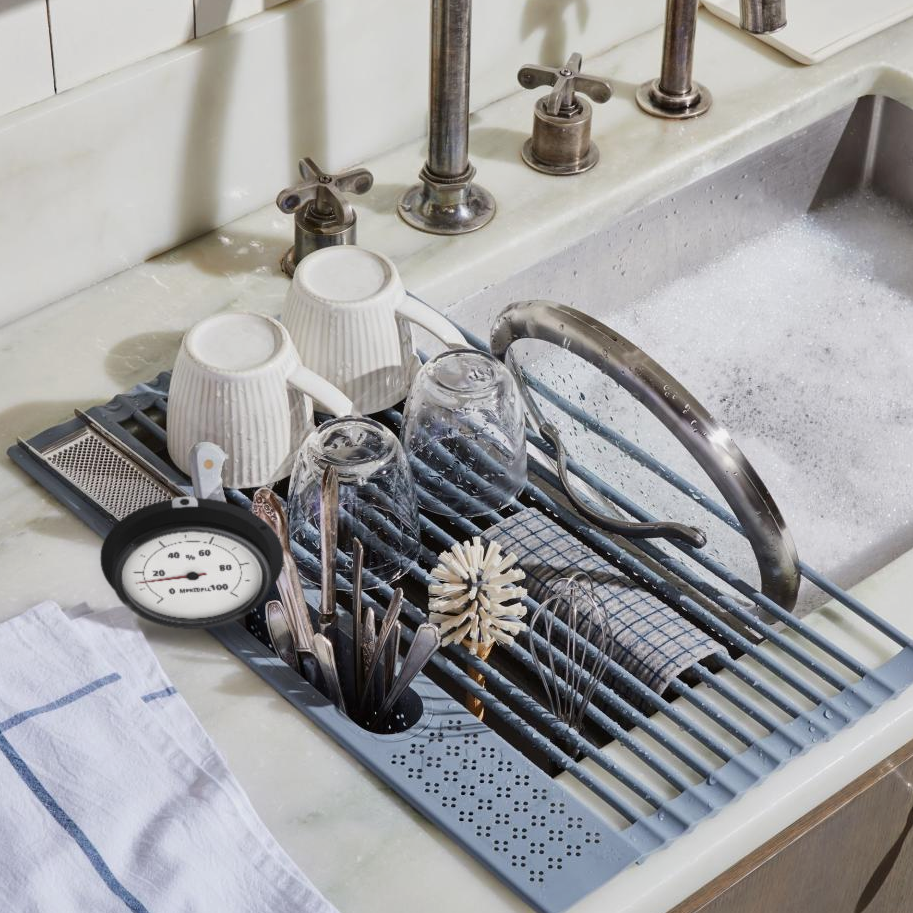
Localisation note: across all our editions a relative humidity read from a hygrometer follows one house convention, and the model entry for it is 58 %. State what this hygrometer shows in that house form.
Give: 15 %
